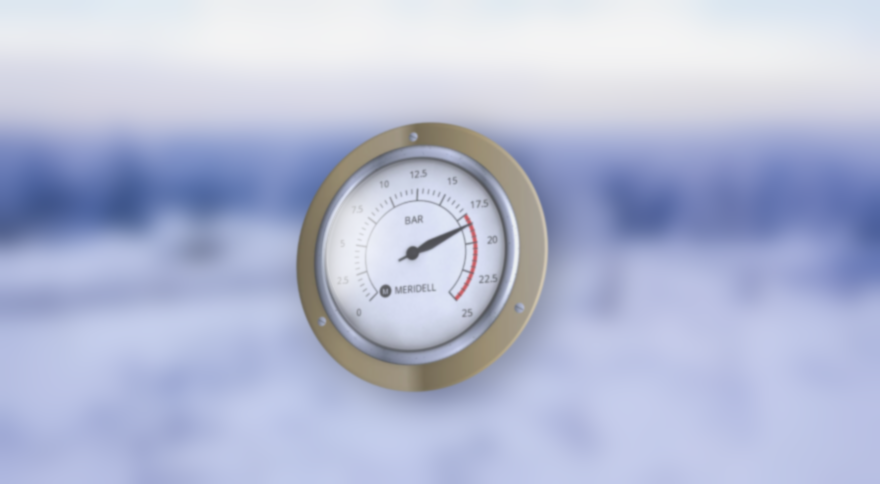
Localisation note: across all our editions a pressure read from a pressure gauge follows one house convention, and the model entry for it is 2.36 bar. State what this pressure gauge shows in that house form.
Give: 18.5 bar
